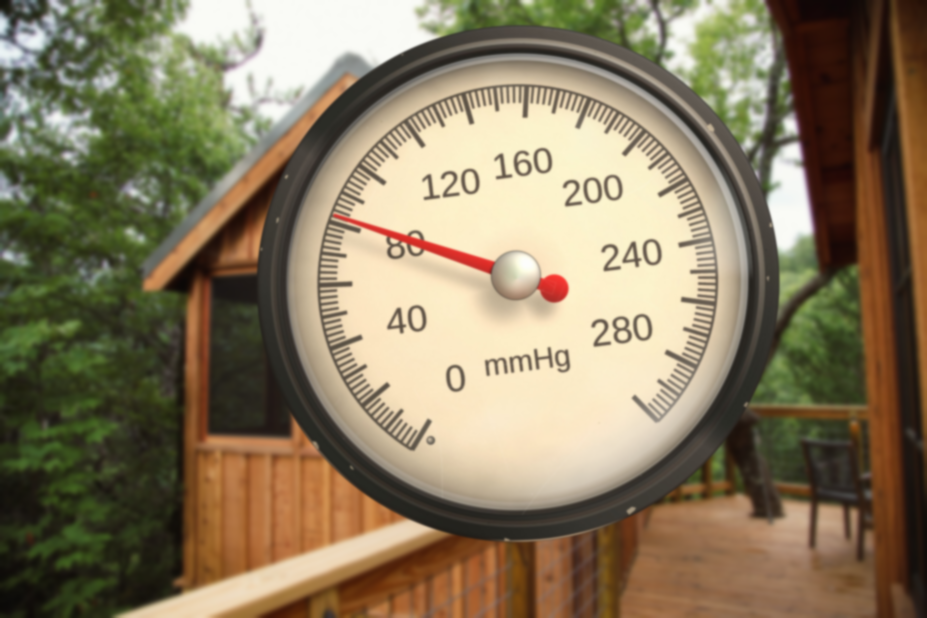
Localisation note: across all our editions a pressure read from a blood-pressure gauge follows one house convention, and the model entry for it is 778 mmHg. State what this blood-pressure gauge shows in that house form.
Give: 82 mmHg
